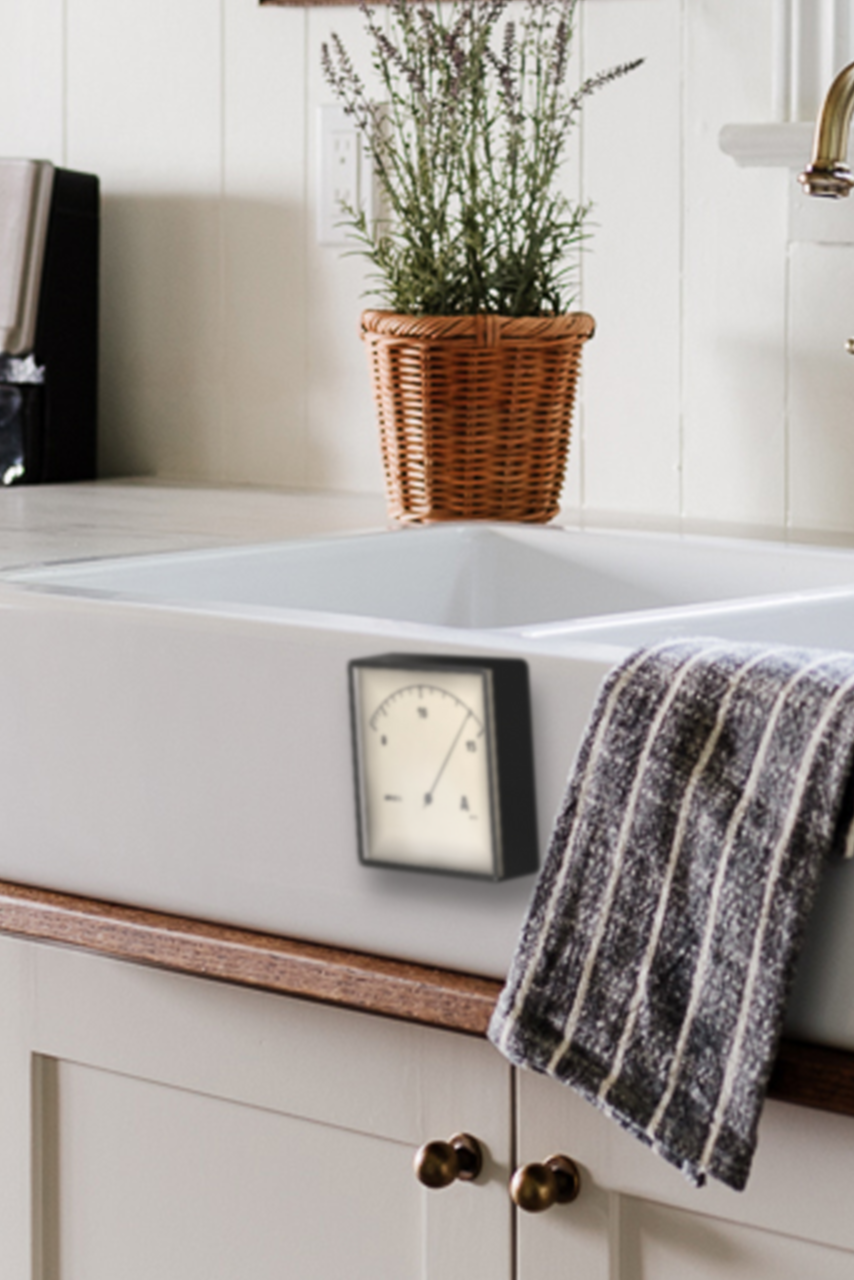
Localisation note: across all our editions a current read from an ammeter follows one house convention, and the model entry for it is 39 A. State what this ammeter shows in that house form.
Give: 14 A
